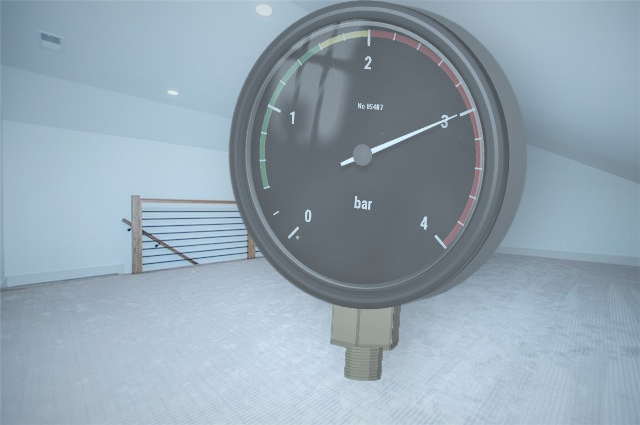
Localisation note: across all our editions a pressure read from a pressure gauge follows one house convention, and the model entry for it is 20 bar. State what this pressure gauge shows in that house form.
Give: 3 bar
